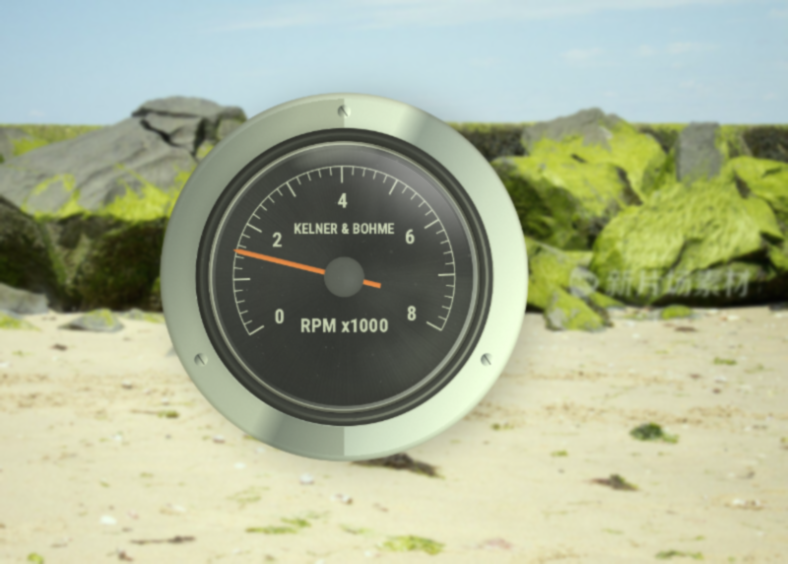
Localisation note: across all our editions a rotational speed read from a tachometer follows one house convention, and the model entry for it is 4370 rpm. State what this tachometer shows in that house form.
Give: 1500 rpm
